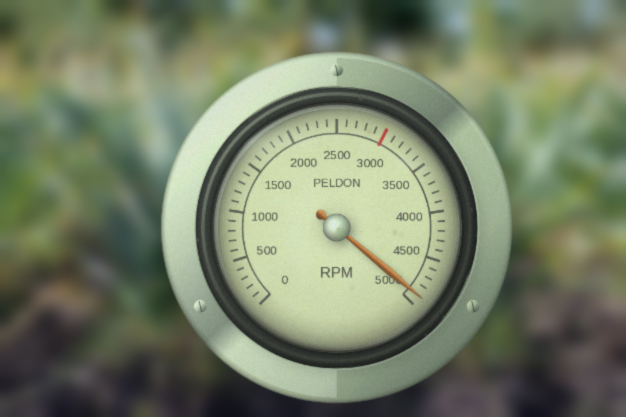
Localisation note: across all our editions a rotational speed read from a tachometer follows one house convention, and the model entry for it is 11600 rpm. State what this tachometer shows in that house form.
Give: 4900 rpm
